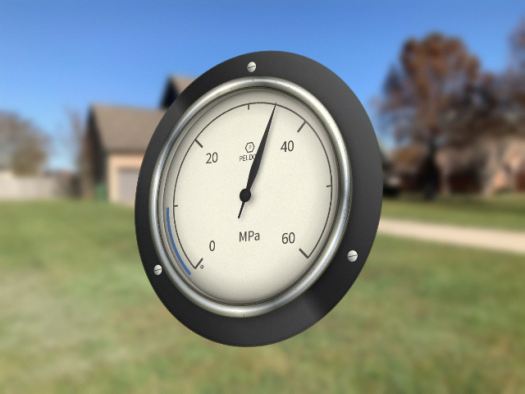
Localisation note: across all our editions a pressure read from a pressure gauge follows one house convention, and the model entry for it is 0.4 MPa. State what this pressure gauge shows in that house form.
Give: 35 MPa
